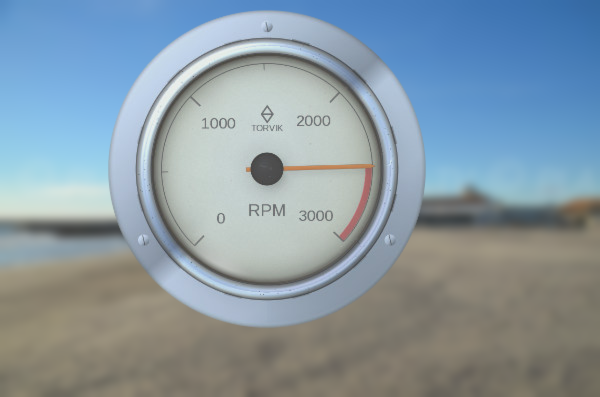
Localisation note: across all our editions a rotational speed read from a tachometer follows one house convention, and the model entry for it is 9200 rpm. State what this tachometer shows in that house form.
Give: 2500 rpm
